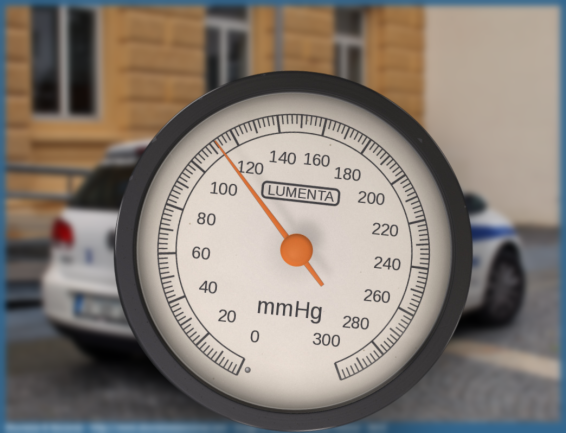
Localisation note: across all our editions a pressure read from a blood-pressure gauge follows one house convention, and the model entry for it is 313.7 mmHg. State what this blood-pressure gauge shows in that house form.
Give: 112 mmHg
